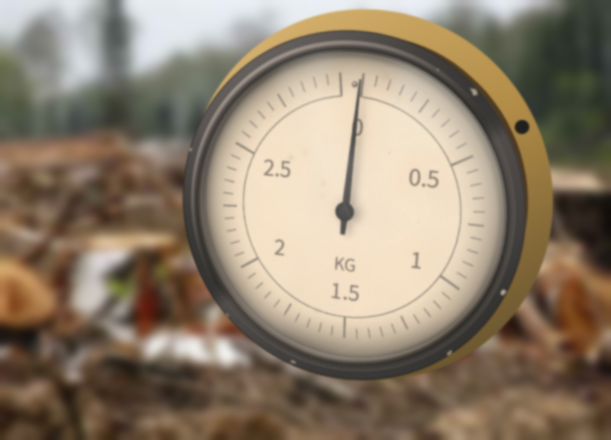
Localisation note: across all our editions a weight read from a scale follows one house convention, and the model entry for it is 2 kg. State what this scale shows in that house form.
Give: 0 kg
